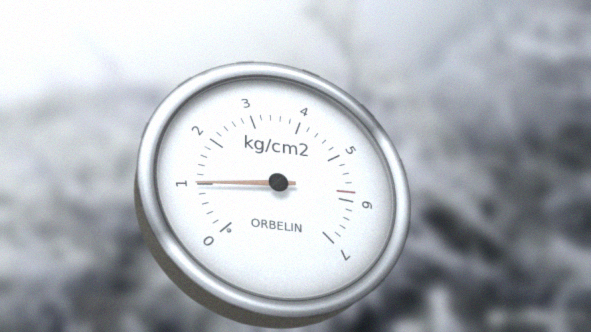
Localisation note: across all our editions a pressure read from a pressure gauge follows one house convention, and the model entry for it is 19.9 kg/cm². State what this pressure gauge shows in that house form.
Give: 1 kg/cm²
